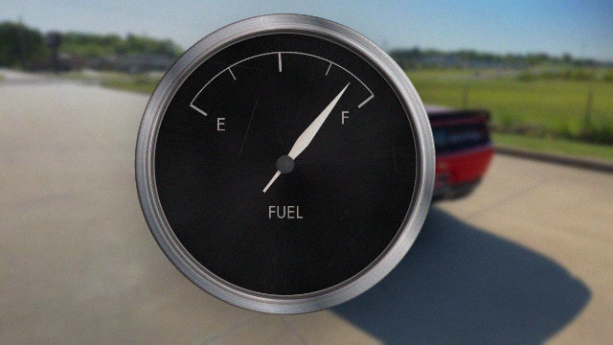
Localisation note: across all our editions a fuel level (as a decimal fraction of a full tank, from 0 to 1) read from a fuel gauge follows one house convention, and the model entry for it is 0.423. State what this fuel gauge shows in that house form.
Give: 0.875
